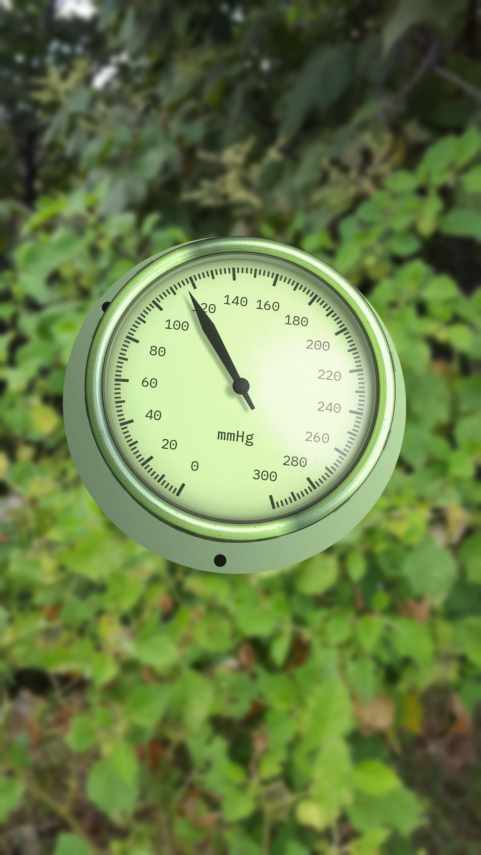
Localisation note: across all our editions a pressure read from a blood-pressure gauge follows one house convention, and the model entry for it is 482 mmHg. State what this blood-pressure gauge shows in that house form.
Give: 116 mmHg
